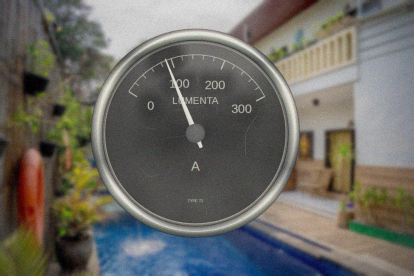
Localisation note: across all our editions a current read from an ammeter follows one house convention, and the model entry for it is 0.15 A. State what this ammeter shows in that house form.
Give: 90 A
